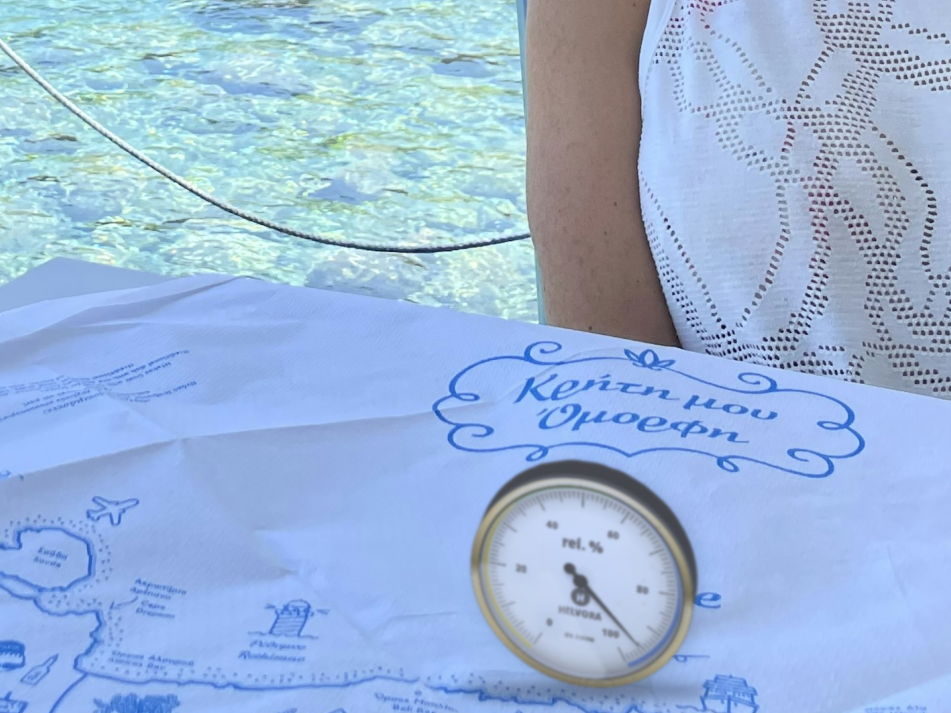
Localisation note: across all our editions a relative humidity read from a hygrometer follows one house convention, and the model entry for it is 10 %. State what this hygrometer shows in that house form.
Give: 95 %
